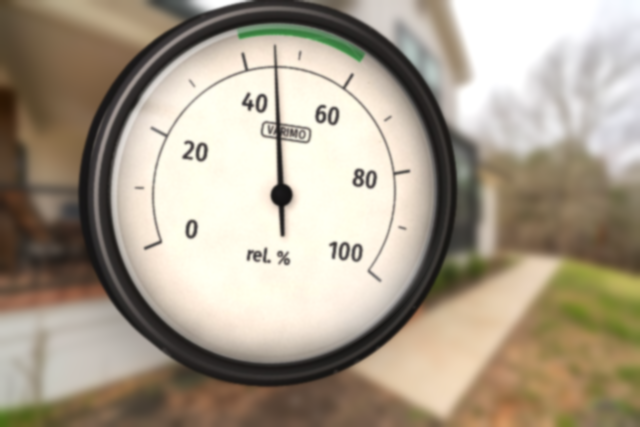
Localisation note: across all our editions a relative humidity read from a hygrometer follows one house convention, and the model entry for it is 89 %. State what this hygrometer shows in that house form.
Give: 45 %
